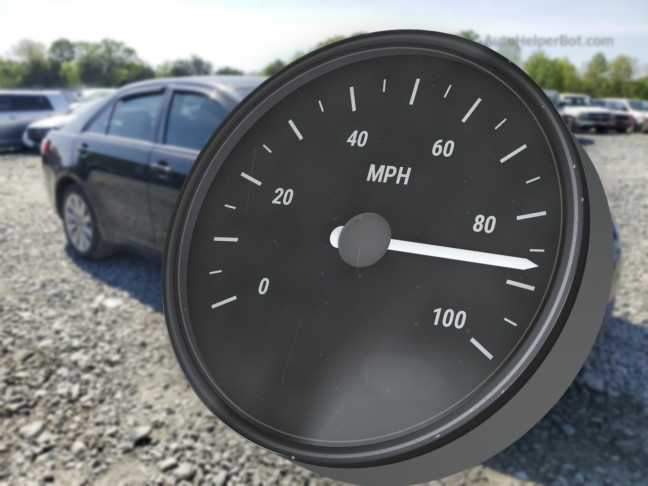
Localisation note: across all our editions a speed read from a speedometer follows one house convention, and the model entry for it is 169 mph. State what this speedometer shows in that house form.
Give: 87.5 mph
